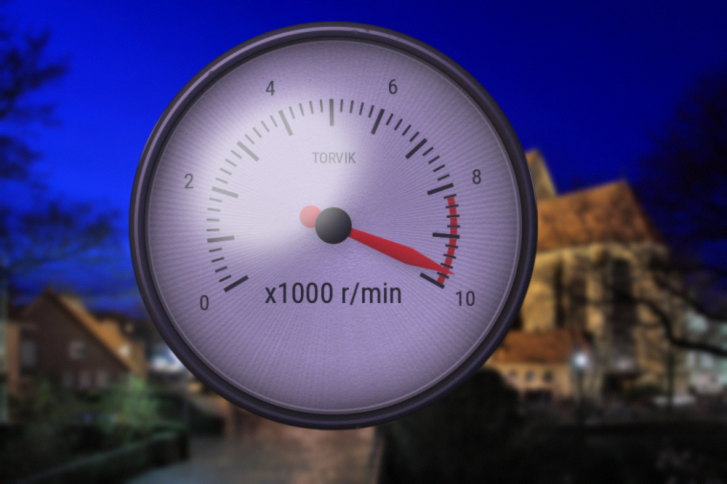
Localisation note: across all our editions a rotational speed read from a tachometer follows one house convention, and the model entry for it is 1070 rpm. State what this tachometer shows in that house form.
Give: 9700 rpm
